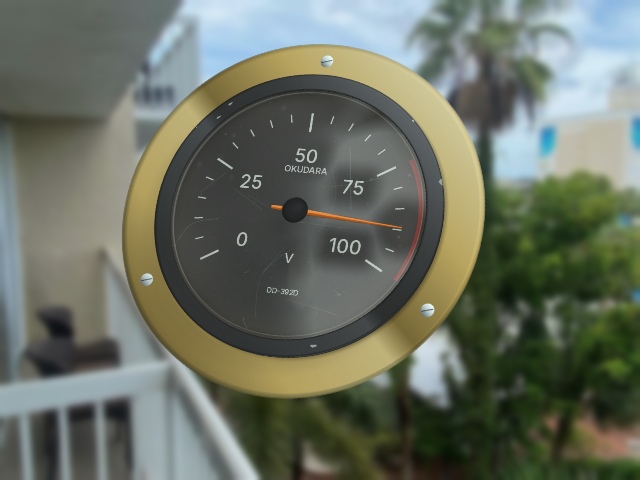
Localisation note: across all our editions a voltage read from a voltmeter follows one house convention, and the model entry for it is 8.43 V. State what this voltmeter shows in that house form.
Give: 90 V
